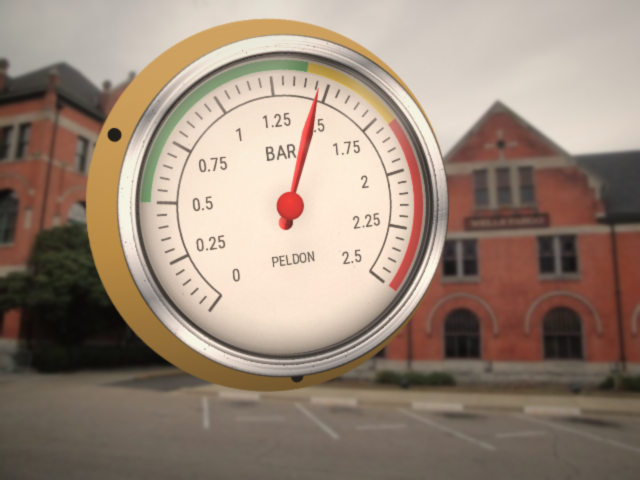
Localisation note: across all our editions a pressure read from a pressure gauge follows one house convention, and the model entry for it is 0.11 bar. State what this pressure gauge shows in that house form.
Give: 1.45 bar
